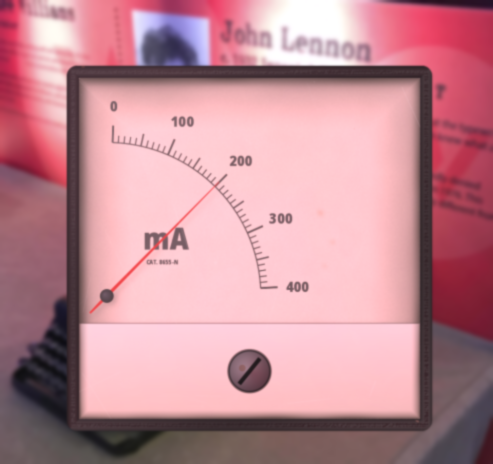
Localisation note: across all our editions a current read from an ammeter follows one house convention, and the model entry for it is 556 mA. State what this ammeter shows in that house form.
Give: 200 mA
